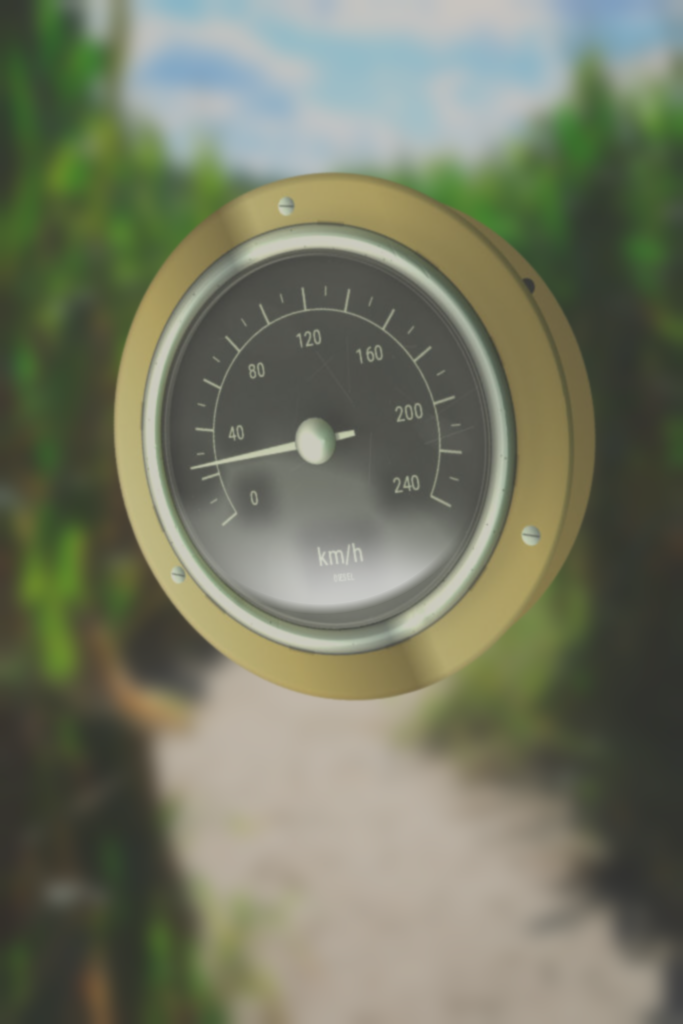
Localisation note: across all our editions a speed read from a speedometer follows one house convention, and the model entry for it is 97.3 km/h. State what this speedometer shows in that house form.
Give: 25 km/h
